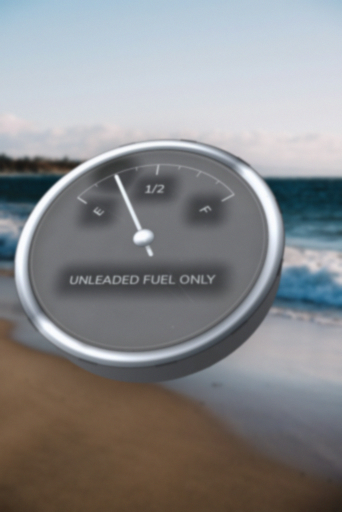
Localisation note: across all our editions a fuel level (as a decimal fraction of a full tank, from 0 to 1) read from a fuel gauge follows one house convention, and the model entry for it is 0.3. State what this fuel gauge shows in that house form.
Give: 0.25
